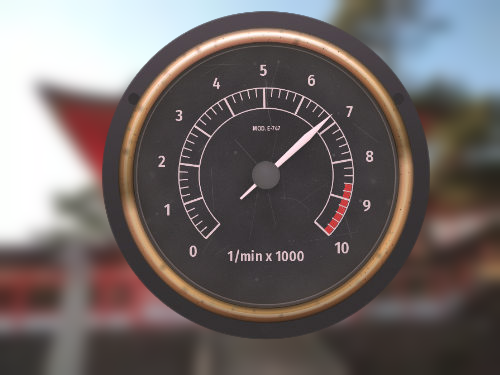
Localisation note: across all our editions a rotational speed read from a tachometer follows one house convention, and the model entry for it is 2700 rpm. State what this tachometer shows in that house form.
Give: 6800 rpm
